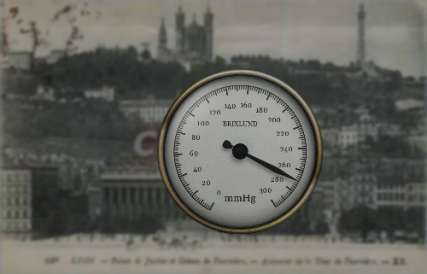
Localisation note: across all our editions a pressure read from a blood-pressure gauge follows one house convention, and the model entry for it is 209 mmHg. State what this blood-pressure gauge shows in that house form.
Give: 270 mmHg
